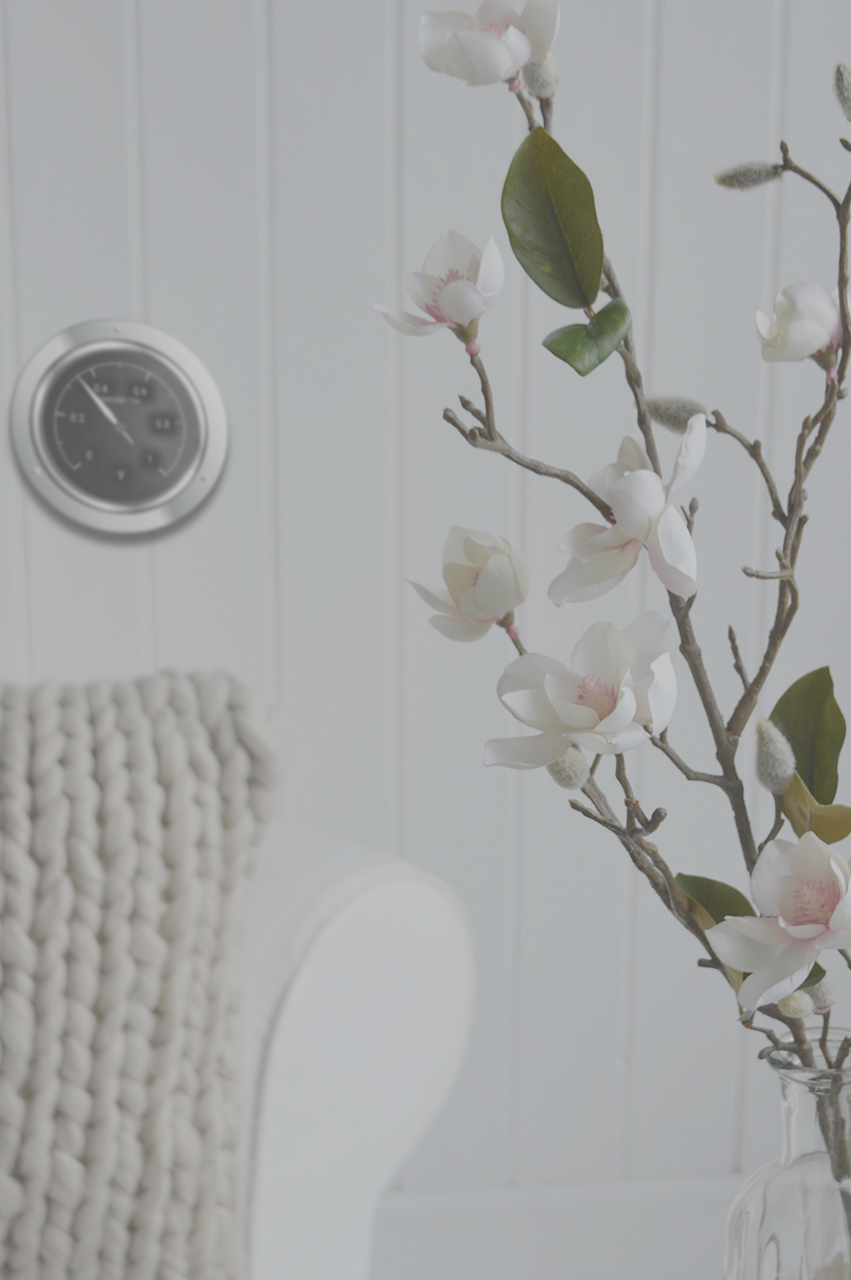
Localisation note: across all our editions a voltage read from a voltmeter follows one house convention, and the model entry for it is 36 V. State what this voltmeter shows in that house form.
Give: 0.35 V
